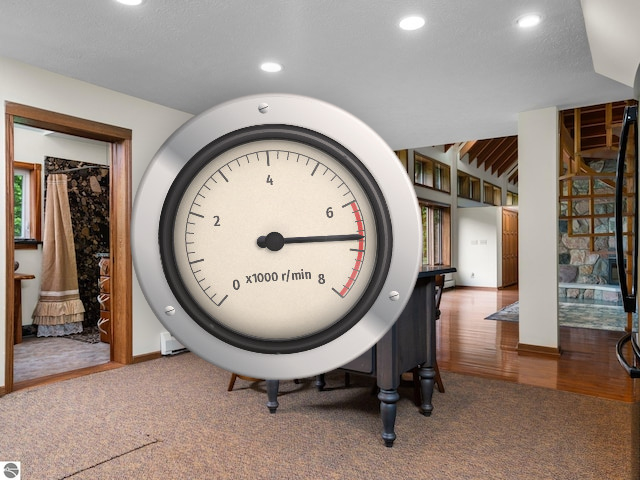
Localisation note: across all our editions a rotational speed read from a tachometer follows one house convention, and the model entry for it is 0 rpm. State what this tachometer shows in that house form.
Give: 6700 rpm
